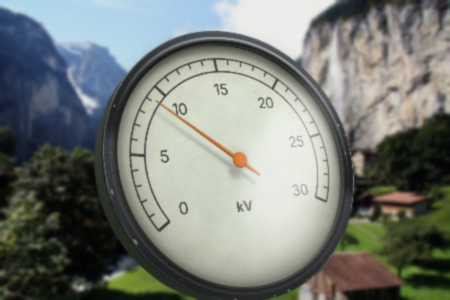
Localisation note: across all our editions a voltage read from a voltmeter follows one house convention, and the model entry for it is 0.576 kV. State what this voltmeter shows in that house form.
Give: 9 kV
